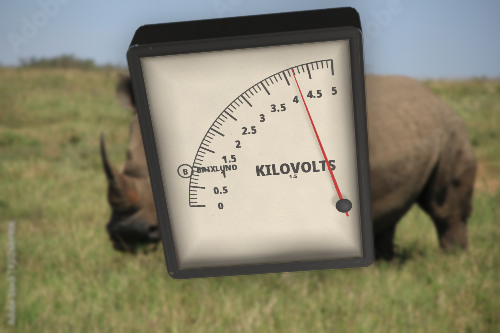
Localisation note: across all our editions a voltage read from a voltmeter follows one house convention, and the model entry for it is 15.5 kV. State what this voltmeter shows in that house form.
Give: 4.2 kV
